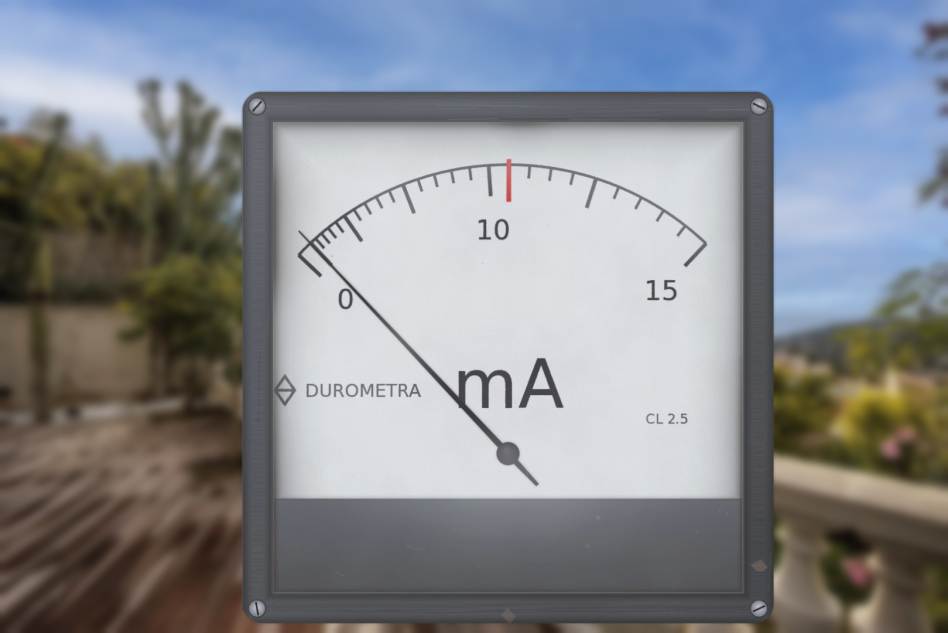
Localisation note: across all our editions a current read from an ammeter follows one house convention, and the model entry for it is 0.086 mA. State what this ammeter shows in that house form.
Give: 2.5 mA
